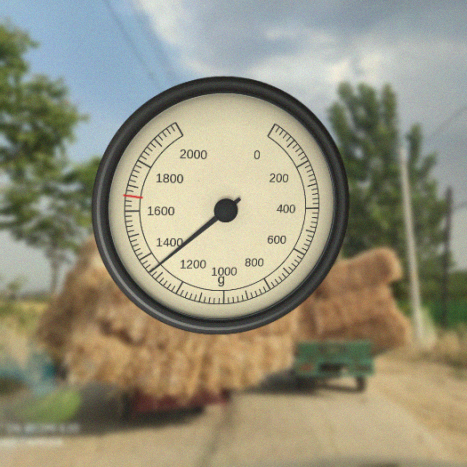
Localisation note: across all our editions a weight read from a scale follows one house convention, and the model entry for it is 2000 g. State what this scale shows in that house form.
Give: 1340 g
